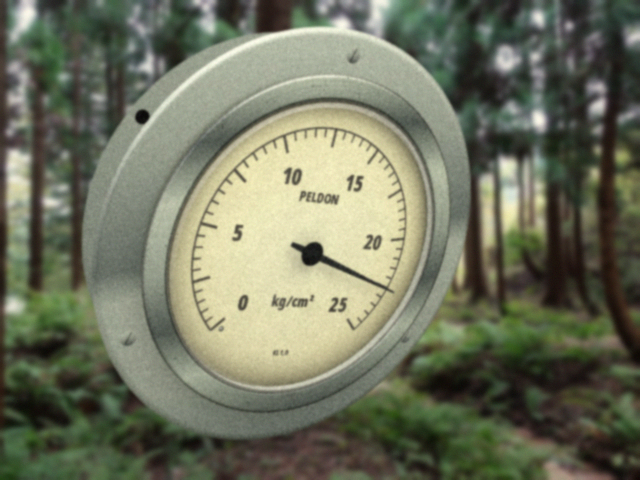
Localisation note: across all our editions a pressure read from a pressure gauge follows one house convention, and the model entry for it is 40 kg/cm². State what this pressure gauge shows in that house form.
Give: 22.5 kg/cm²
